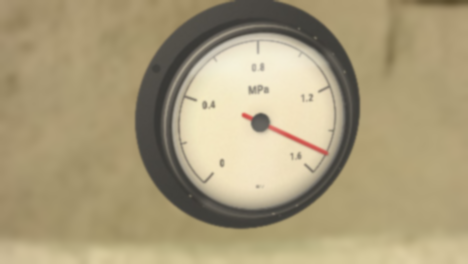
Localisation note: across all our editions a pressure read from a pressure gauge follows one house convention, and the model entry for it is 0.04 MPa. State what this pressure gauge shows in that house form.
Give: 1.5 MPa
